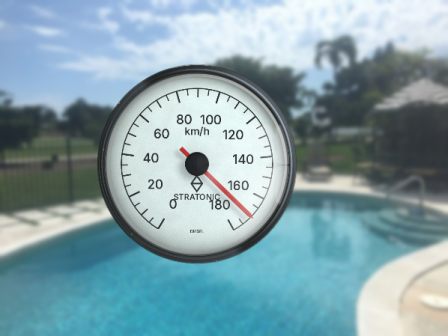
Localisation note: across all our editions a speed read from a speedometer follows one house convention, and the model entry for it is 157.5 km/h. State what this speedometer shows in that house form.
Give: 170 km/h
